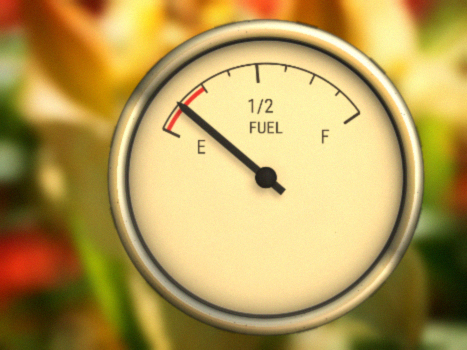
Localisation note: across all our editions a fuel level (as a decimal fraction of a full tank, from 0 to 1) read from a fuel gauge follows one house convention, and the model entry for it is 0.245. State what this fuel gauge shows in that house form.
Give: 0.125
